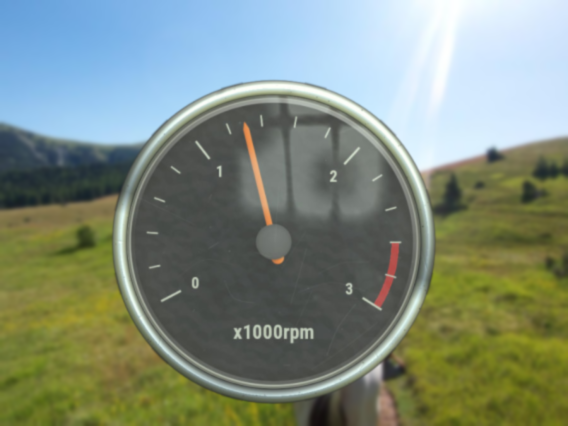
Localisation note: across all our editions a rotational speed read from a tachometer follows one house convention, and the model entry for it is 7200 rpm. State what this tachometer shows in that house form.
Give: 1300 rpm
